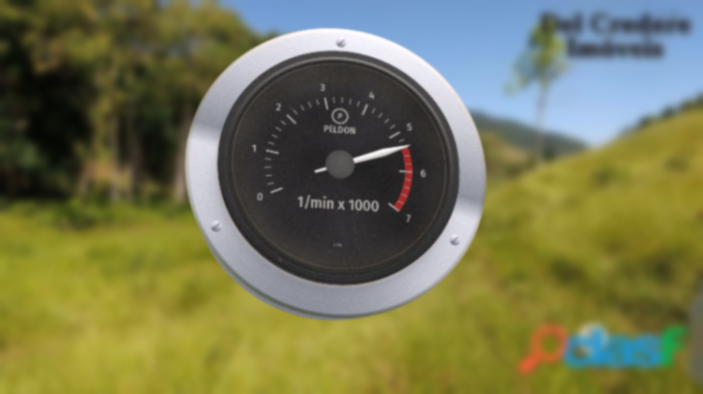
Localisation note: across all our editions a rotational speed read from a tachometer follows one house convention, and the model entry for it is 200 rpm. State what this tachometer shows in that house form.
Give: 5400 rpm
